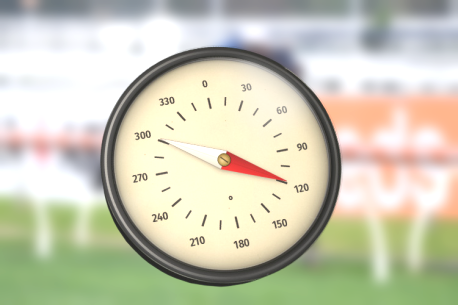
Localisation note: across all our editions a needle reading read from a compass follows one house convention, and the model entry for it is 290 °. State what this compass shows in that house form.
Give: 120 °
